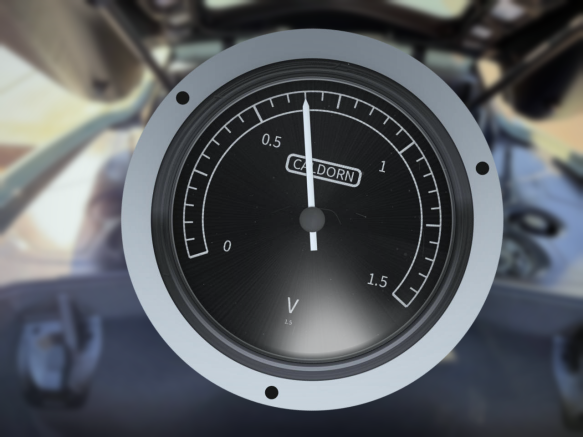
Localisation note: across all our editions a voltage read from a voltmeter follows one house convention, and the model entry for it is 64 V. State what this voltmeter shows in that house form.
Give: 0.65 V
